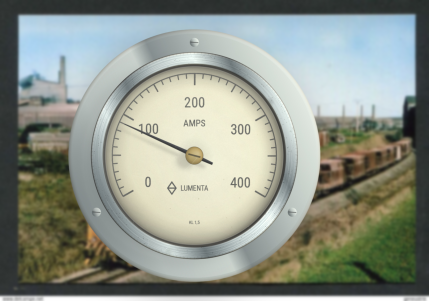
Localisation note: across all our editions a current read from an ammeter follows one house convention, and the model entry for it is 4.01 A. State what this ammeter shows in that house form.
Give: 90 A
